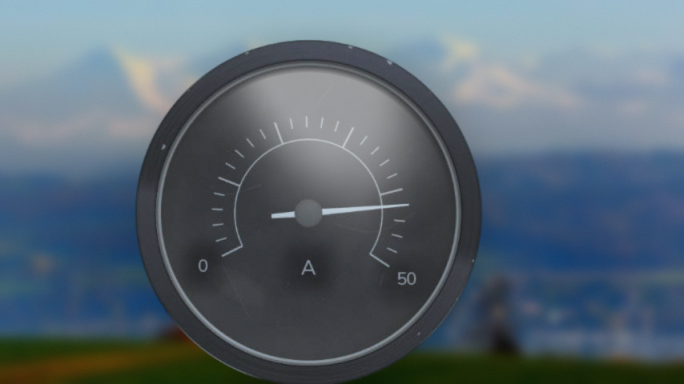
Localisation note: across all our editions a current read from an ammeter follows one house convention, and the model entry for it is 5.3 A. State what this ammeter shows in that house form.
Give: 42 A
